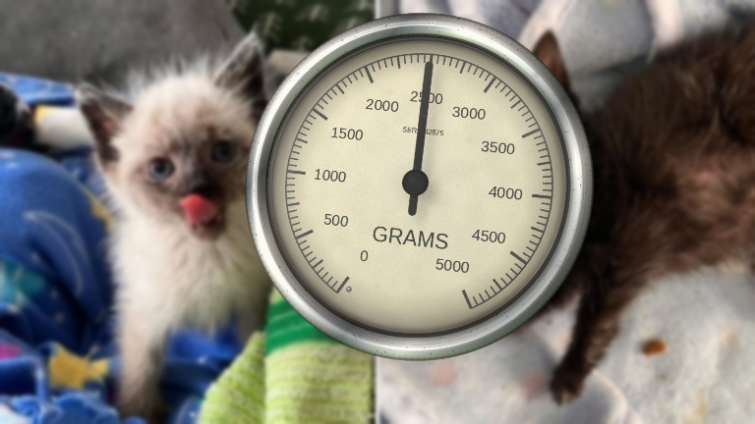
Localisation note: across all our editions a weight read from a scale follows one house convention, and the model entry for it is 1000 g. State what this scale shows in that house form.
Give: 2500 g
